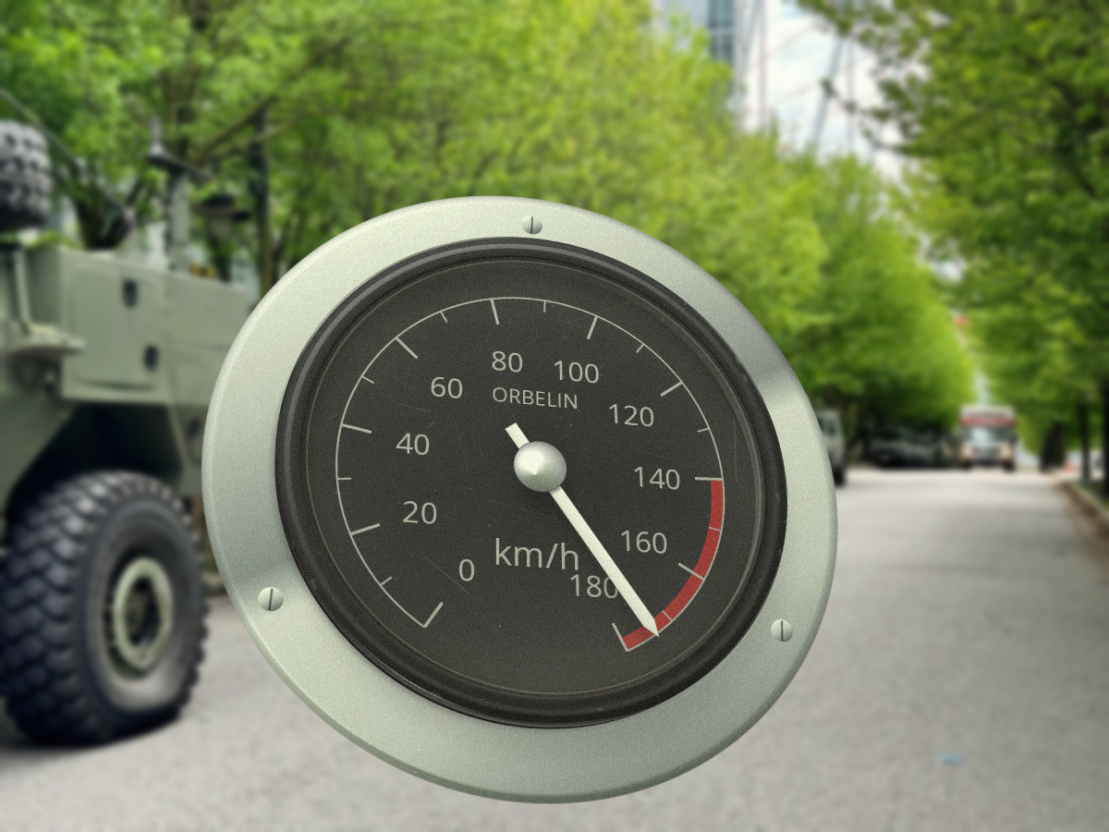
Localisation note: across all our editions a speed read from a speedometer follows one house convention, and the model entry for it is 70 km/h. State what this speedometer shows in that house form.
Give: 175 km/h
